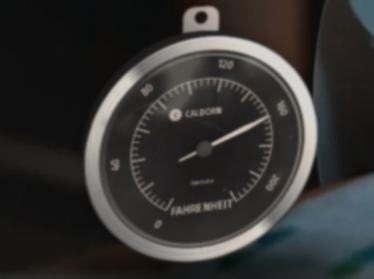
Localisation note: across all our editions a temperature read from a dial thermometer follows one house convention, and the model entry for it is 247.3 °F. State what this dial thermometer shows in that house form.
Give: 160 °F
